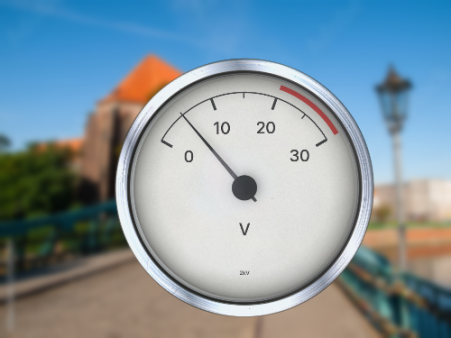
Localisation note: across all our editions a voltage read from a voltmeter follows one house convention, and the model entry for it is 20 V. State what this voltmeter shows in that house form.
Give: 5 V
